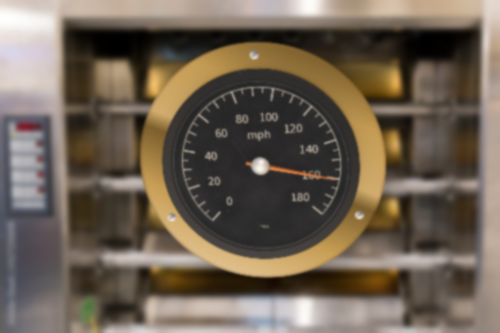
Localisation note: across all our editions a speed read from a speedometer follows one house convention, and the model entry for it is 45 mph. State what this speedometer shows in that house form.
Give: 160 mph
